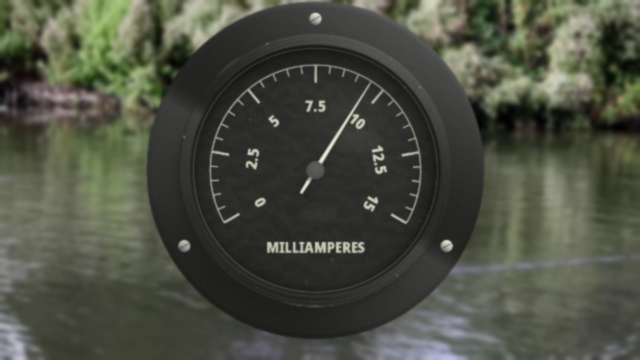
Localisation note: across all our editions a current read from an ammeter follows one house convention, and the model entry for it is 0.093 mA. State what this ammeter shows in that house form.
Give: 9.5 mA
